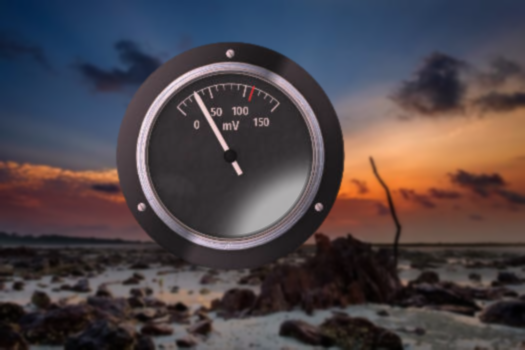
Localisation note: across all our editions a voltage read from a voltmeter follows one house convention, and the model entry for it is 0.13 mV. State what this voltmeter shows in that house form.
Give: 30 mV
